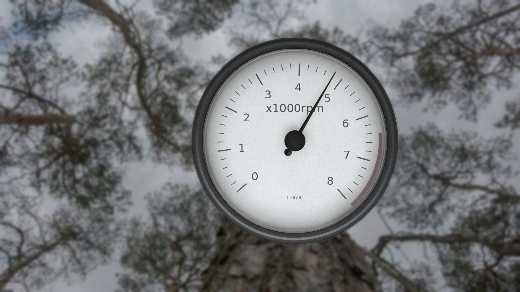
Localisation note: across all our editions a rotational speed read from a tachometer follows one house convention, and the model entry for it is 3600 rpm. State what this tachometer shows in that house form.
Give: 4800 rpm
